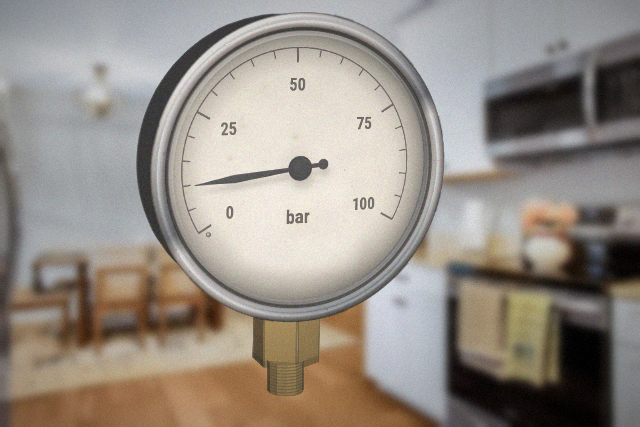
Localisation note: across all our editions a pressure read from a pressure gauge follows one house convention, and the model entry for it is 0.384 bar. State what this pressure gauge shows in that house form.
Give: 10 bar
